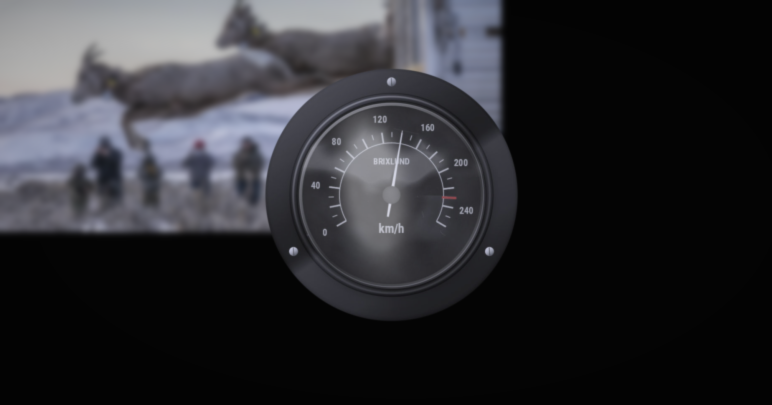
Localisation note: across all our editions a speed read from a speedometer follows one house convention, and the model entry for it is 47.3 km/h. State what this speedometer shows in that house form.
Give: 140 km/h
